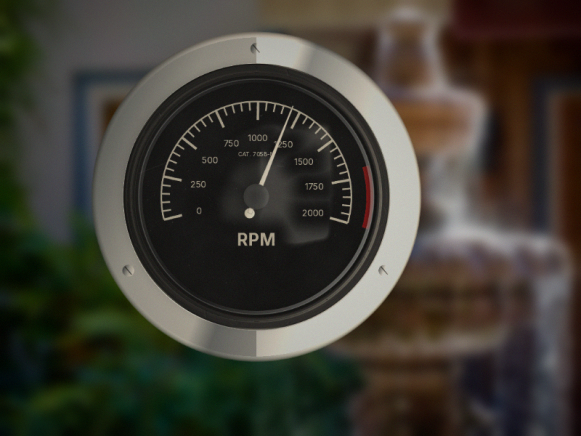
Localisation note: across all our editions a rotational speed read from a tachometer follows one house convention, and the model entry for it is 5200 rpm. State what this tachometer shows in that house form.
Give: 1200 rpm
